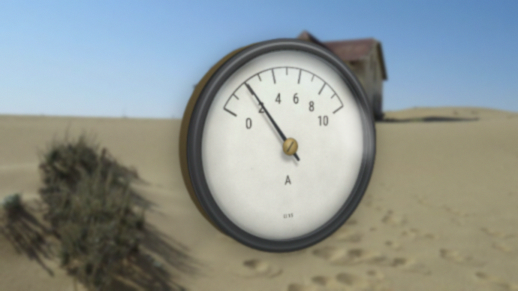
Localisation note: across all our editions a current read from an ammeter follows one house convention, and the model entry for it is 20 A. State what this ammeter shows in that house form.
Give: 2 A
